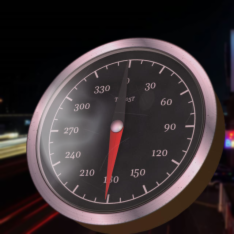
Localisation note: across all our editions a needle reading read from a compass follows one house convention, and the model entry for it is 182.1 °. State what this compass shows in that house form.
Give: 180 °
